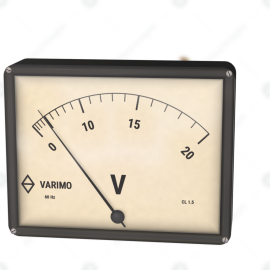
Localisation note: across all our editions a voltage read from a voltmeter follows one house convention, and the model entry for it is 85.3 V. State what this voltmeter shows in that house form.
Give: 5 V
